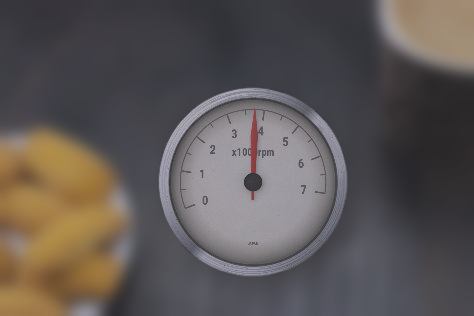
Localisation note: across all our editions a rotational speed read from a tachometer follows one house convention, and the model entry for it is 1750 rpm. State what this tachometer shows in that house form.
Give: 3750 rpm
